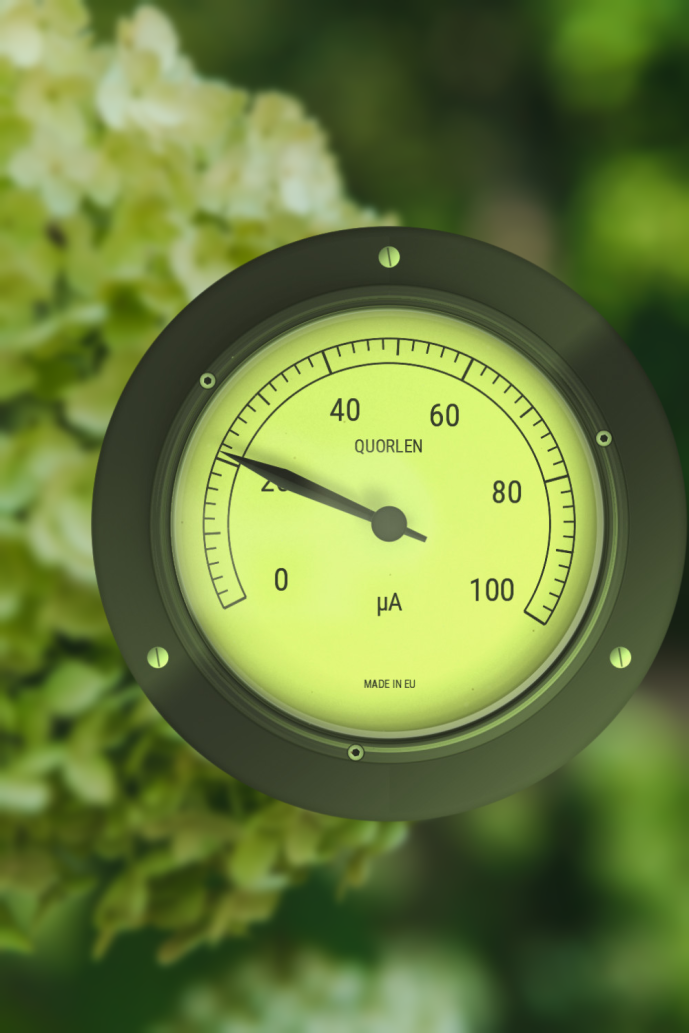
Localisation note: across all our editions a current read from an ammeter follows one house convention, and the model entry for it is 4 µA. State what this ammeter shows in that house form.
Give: 21 µA
